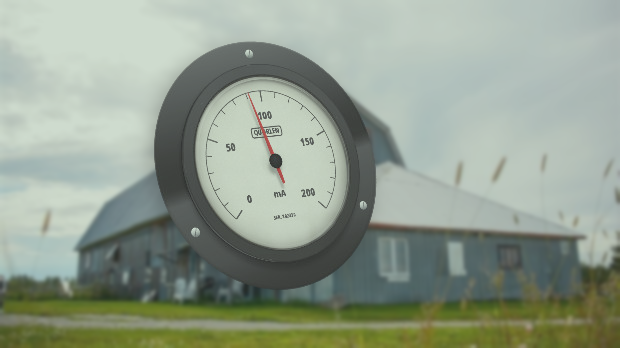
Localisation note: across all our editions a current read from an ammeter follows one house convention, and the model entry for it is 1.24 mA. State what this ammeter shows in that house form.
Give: 90 mA
